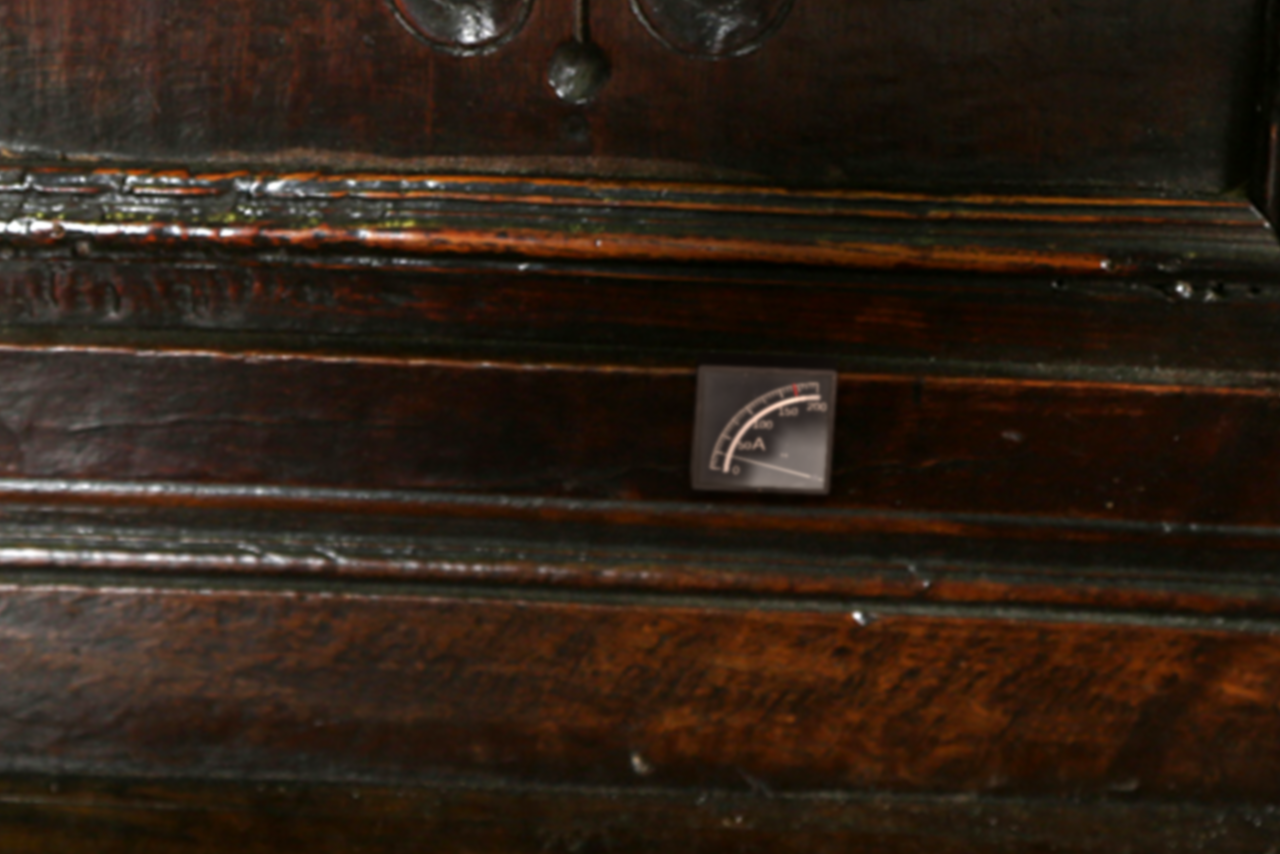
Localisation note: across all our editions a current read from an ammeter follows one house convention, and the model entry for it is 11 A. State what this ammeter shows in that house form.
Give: 25 A
